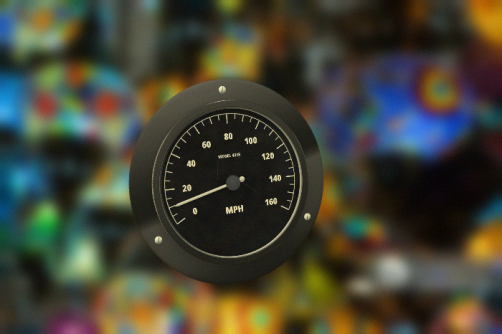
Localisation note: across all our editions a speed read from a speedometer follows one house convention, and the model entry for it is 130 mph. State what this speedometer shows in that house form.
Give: 10 mph
